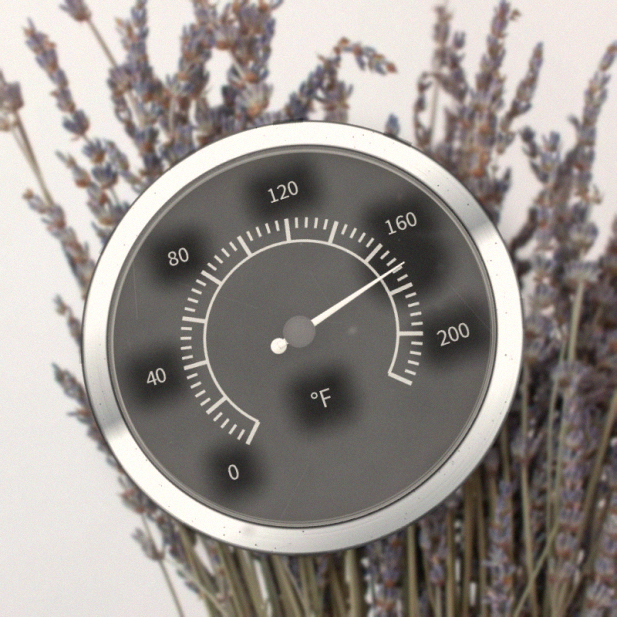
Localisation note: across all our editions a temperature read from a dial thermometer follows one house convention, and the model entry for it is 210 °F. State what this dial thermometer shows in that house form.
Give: 172 °F
